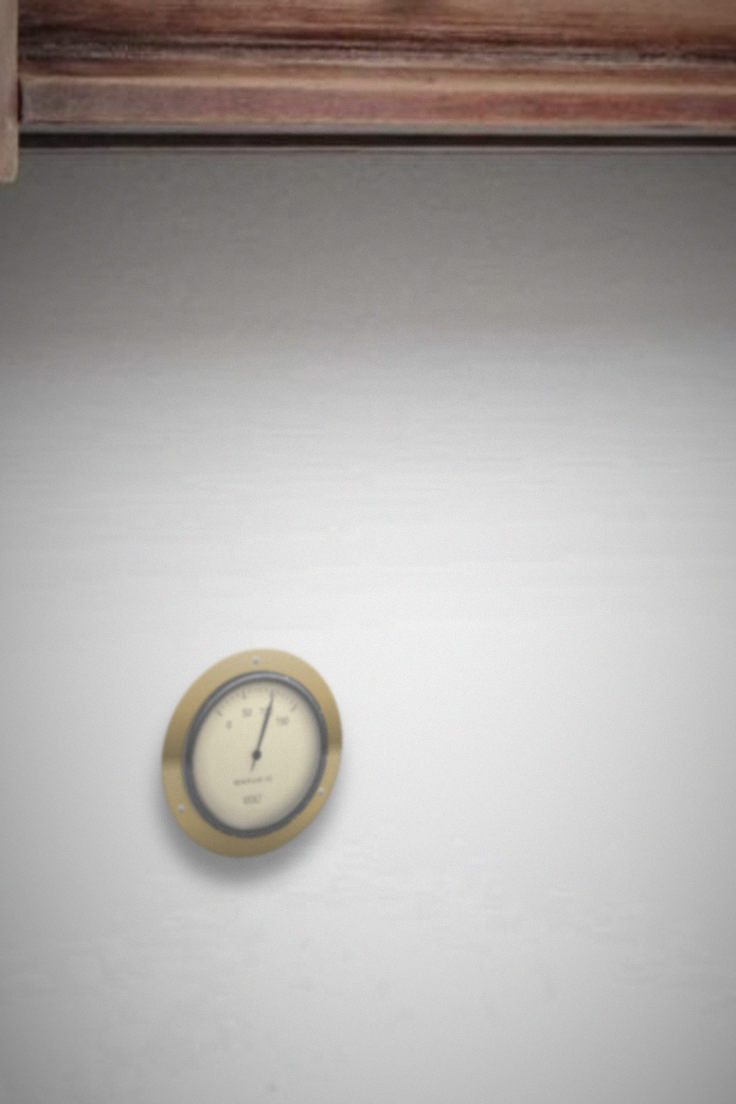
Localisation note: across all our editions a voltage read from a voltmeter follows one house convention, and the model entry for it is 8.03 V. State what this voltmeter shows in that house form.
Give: 100 V
